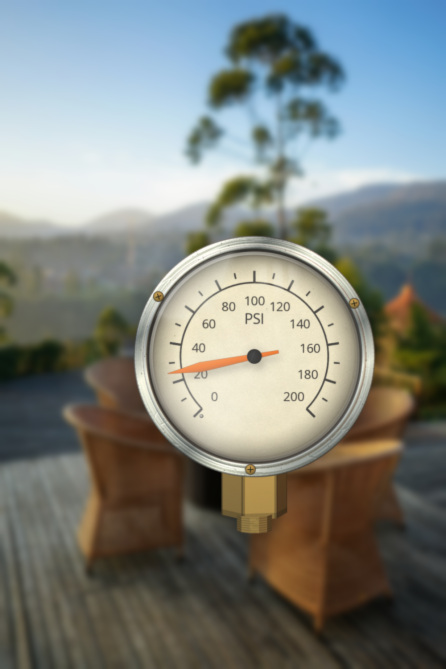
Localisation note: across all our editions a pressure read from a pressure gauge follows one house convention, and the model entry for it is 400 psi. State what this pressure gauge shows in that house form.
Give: 25 psi
